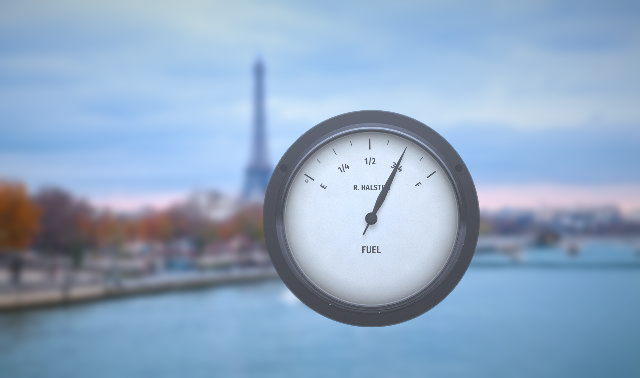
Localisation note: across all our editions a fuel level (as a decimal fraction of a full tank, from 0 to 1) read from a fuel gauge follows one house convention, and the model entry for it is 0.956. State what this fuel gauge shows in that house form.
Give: 0.75
